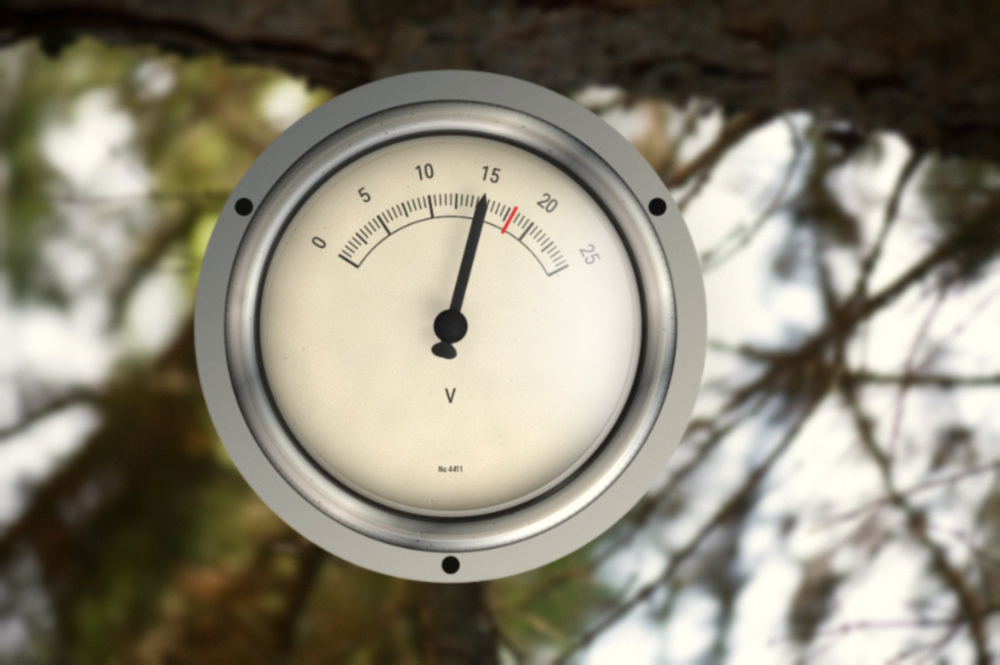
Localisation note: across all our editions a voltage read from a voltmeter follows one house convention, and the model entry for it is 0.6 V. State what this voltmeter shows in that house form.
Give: 15 V
